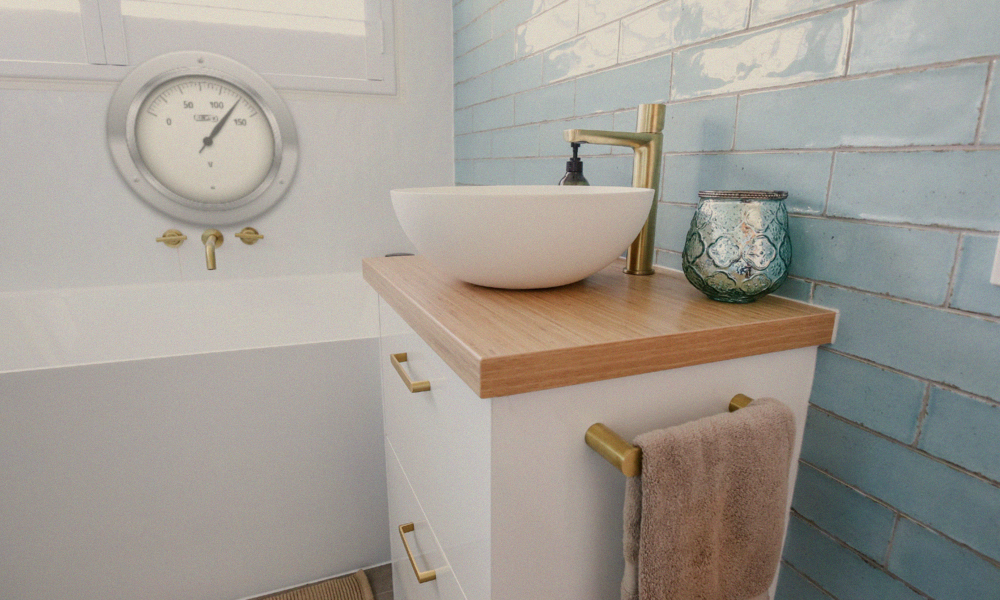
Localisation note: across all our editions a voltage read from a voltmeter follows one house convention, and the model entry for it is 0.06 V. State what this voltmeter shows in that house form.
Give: 125 V
